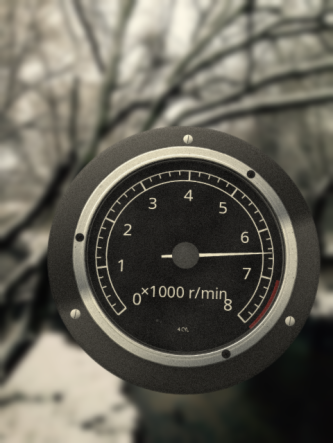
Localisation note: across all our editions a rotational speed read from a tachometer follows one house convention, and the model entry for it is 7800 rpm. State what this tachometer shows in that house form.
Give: 6500 rpm
